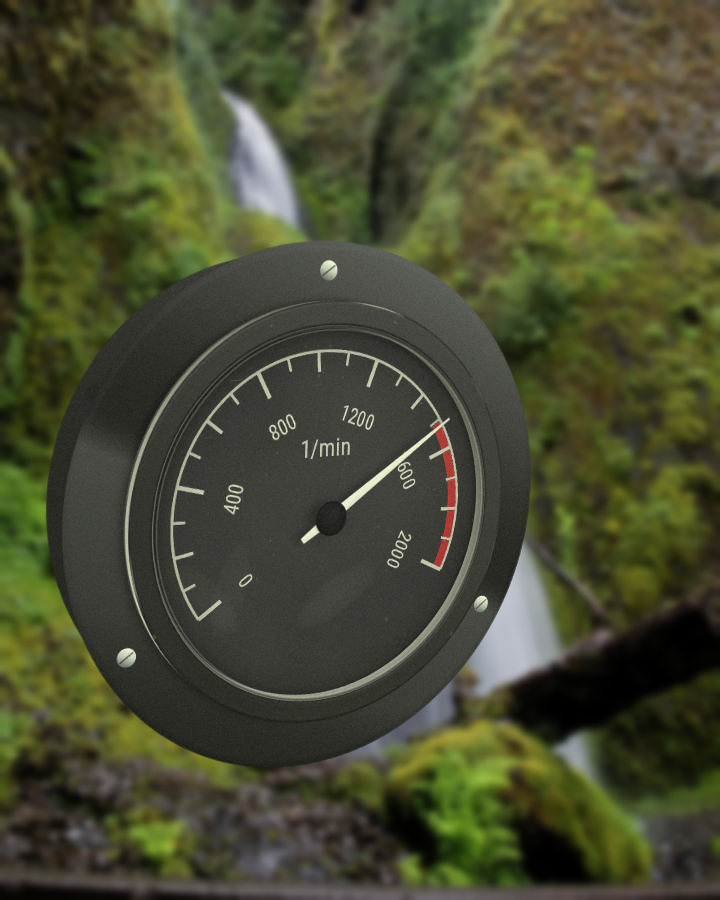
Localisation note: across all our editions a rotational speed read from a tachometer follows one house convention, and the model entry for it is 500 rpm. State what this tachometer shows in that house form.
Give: 1500 rpm
